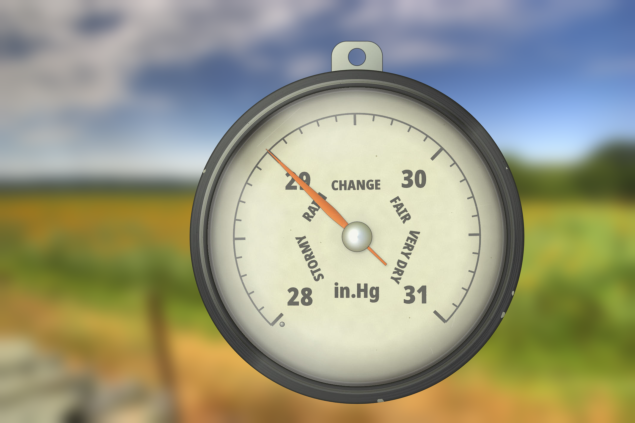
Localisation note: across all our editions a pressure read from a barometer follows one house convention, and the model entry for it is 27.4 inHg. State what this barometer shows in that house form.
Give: 29 inHg
